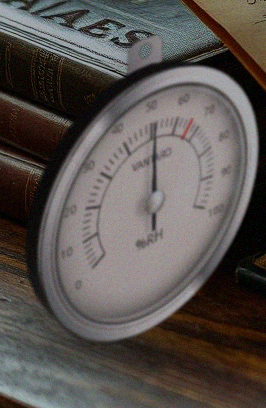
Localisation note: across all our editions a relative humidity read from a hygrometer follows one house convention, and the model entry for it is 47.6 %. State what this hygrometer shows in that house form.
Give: 50 %
